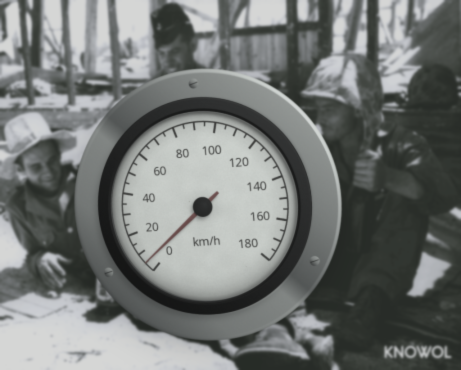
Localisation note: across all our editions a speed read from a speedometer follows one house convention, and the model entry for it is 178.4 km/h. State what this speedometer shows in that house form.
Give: 5 km/h
